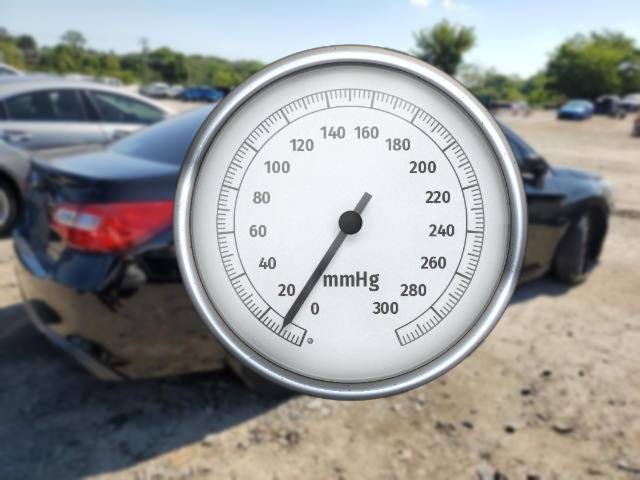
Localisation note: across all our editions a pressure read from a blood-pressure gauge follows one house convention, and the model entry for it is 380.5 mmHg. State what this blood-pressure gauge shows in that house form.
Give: 10 mmHg
